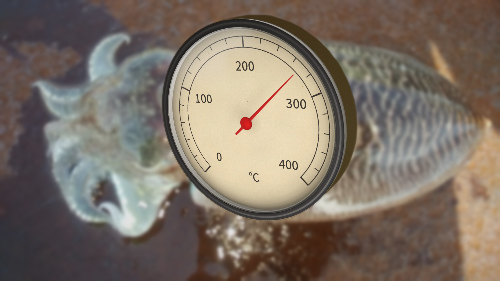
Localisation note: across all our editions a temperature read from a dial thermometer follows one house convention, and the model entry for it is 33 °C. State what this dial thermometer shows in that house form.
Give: 270 °C
